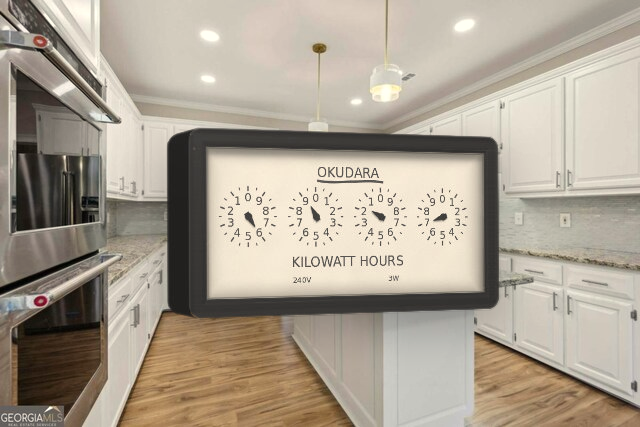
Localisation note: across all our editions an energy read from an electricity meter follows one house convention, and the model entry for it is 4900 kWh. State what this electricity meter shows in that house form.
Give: 5917 kWh
